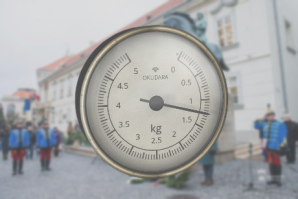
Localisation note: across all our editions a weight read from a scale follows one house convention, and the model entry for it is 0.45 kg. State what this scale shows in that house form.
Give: 1.25 kg
